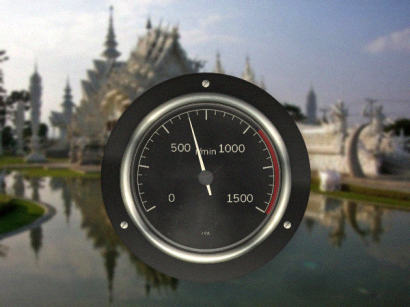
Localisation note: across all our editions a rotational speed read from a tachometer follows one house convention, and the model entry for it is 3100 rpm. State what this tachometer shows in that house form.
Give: 650 rpm
